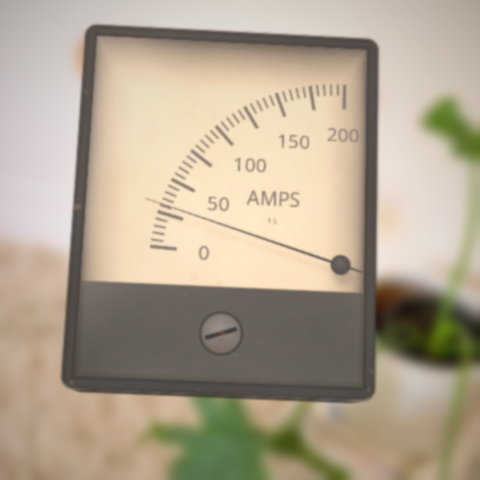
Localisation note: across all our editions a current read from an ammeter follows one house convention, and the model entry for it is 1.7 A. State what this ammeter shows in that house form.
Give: 30 A
